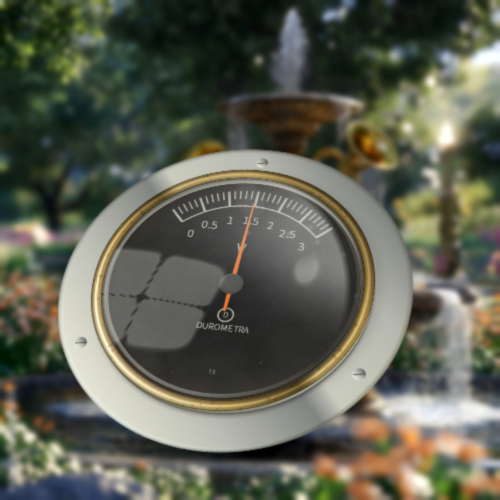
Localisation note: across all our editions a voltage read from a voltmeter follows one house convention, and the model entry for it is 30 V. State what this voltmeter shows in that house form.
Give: 1.5 V
